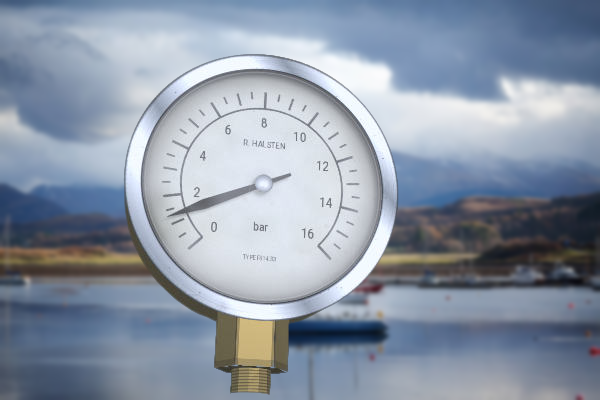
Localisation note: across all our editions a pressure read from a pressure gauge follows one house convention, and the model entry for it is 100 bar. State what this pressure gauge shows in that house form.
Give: 1.25 bar
